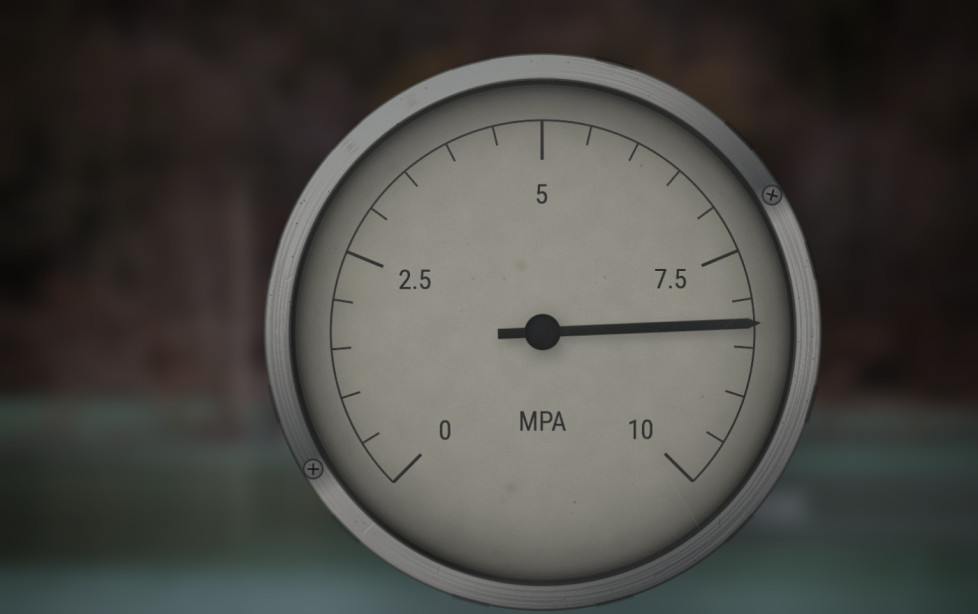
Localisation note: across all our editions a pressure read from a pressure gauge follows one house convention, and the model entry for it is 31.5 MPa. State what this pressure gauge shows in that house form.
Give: 8.25 MPa
